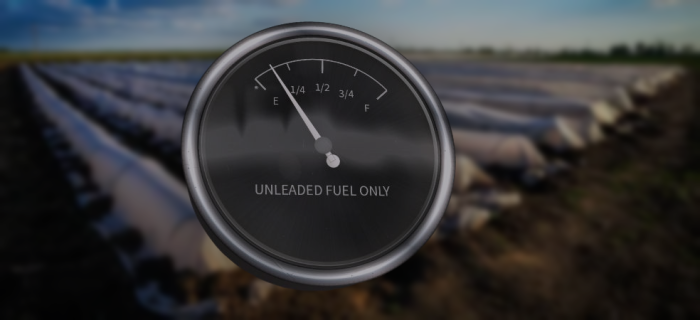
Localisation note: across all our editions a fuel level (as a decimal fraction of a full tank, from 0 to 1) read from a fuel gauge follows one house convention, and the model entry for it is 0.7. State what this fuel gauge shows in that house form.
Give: 0.125
